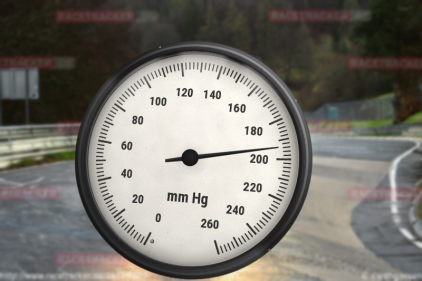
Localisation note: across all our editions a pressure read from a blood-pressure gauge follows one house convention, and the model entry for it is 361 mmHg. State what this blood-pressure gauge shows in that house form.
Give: 194 mmHg
